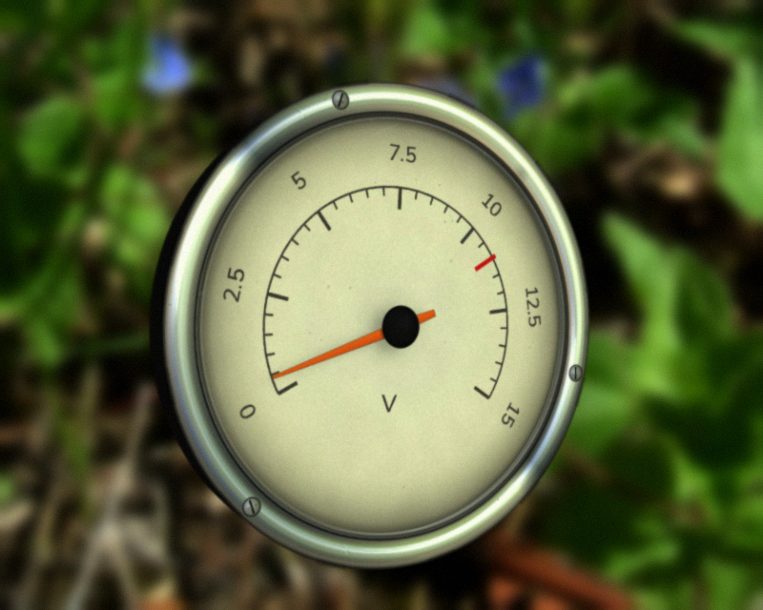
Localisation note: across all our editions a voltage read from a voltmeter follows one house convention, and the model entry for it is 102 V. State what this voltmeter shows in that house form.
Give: 0.5 V
